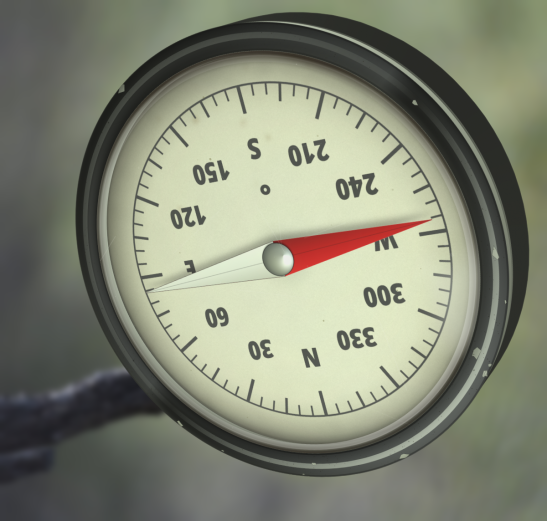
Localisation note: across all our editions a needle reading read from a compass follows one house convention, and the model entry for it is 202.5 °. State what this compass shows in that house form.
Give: 265 °
